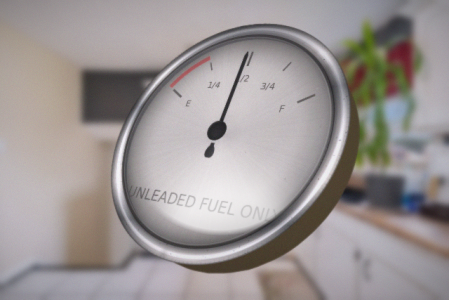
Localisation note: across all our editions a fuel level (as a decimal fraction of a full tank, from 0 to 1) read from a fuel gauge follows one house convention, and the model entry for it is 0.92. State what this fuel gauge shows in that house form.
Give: 0.5
